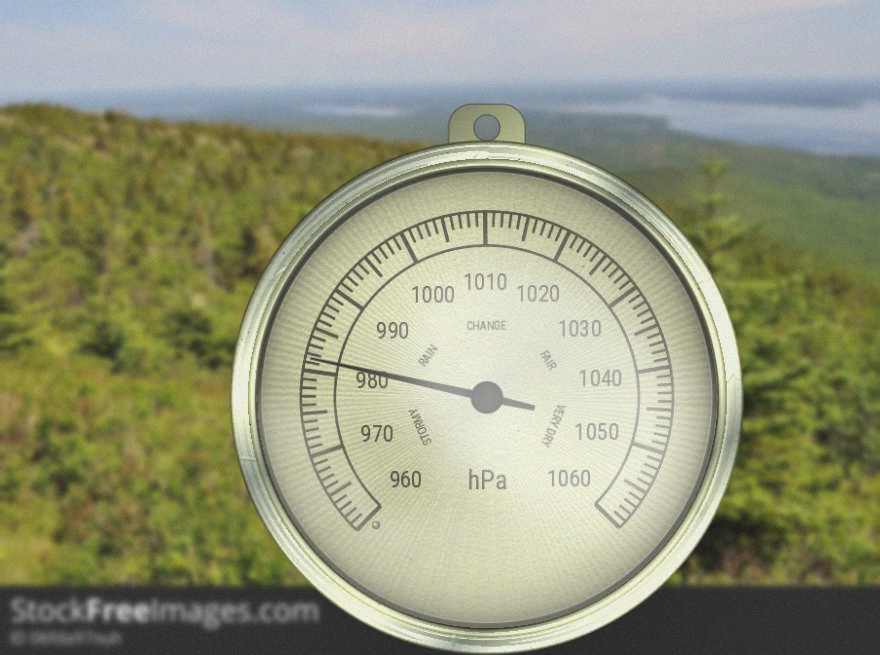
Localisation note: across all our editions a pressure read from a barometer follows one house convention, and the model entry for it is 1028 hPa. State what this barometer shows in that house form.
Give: 981.5 hPa
